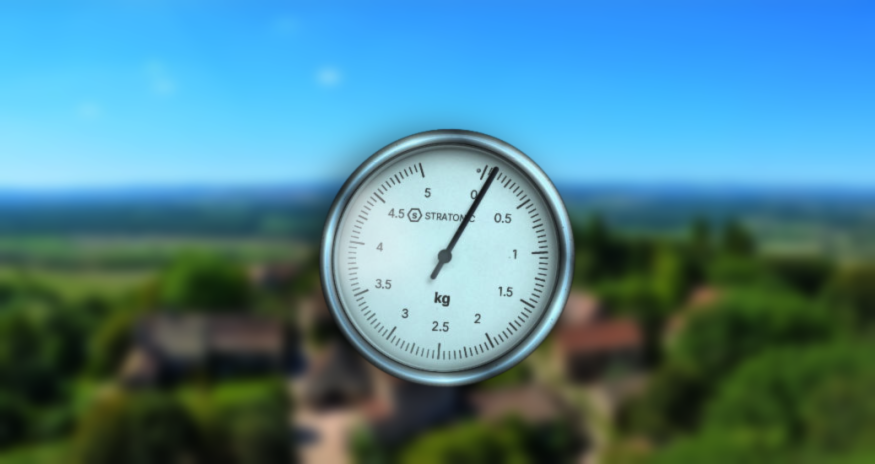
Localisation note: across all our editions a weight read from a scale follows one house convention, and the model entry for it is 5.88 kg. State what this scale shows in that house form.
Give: 0.1 kg
